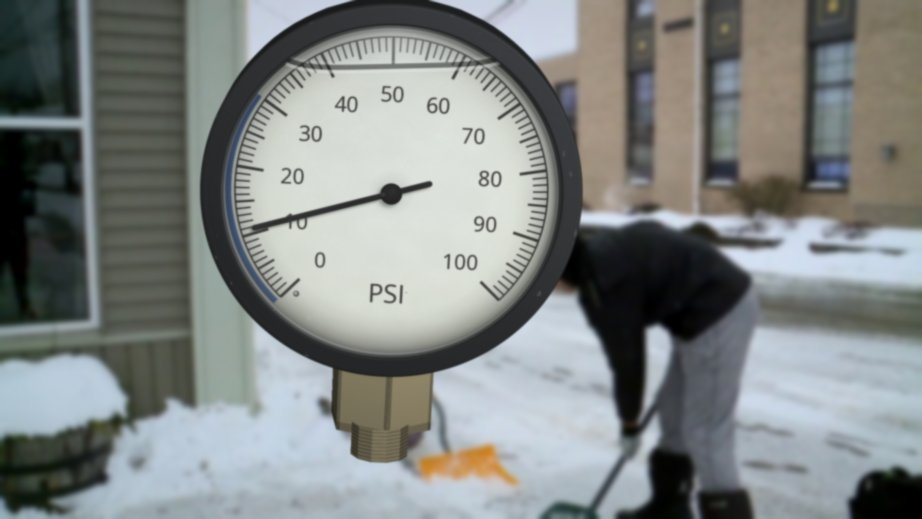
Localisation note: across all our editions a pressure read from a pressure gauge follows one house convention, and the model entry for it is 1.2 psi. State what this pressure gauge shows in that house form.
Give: 11 psi
